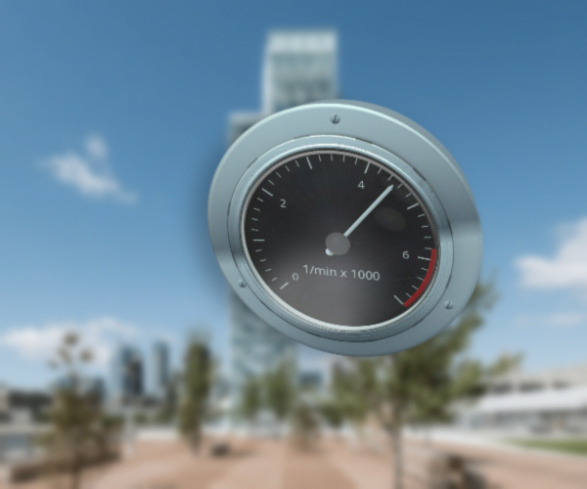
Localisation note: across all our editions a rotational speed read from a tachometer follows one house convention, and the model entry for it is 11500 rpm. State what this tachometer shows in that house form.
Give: 4500 rpm
